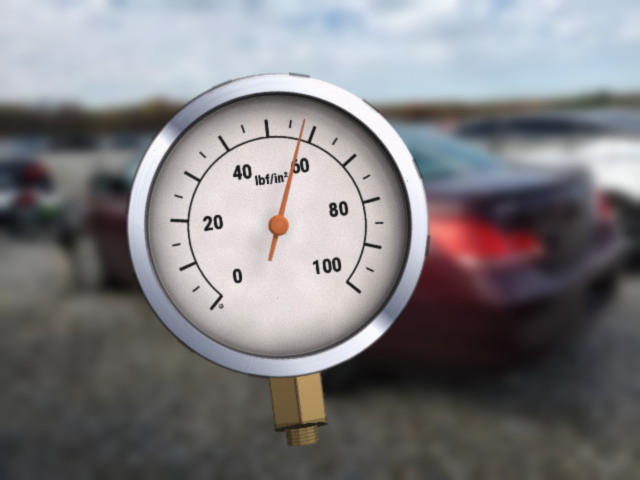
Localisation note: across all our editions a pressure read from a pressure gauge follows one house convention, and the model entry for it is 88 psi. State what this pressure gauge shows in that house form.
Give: 57.5 psi
